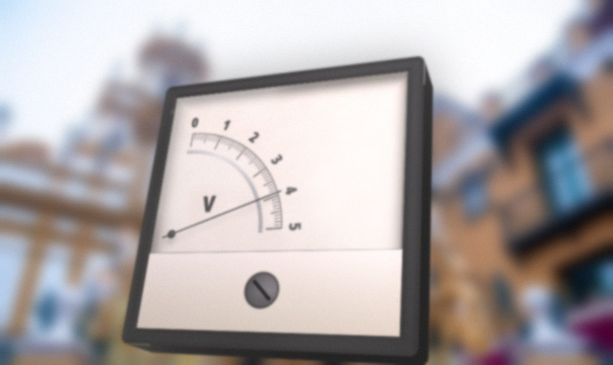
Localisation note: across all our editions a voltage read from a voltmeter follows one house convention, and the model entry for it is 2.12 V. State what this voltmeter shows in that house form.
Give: 4 V
